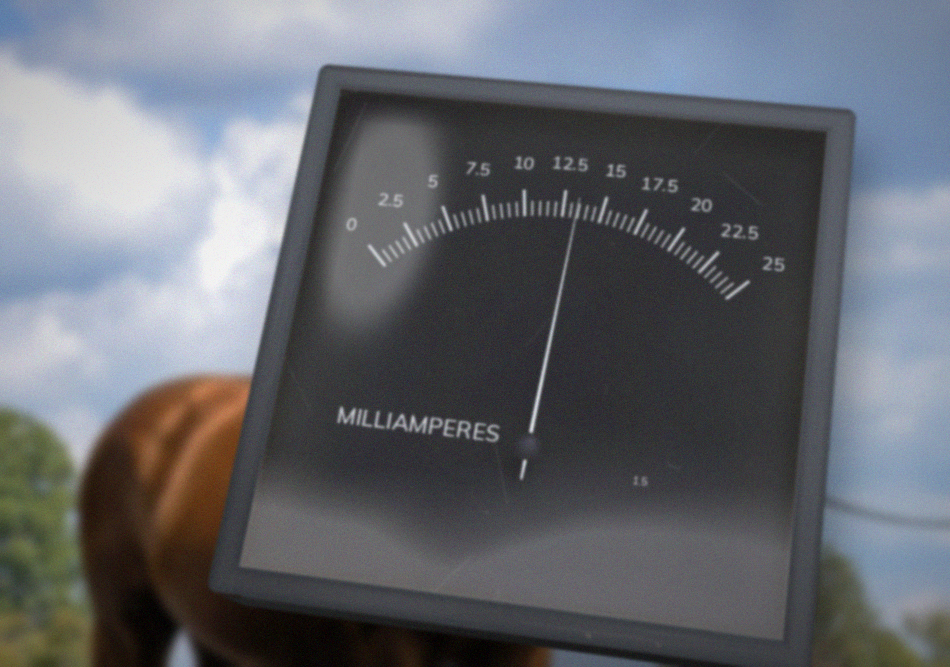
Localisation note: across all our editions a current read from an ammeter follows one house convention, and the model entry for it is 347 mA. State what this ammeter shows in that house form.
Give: 13.5 mA
